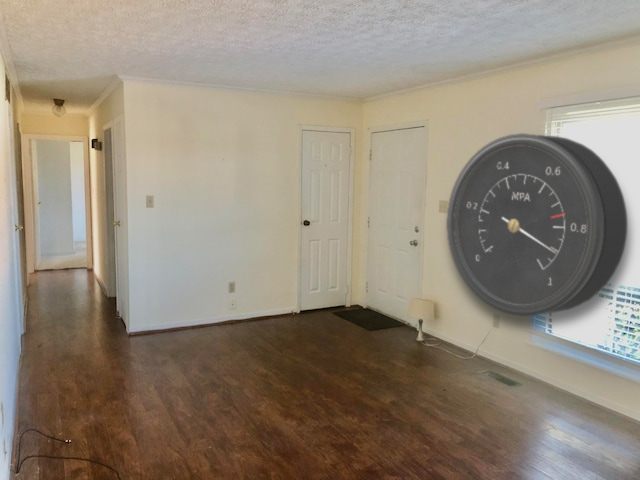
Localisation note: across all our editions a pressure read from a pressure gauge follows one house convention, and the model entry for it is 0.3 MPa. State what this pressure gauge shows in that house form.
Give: 0.9 MPa
